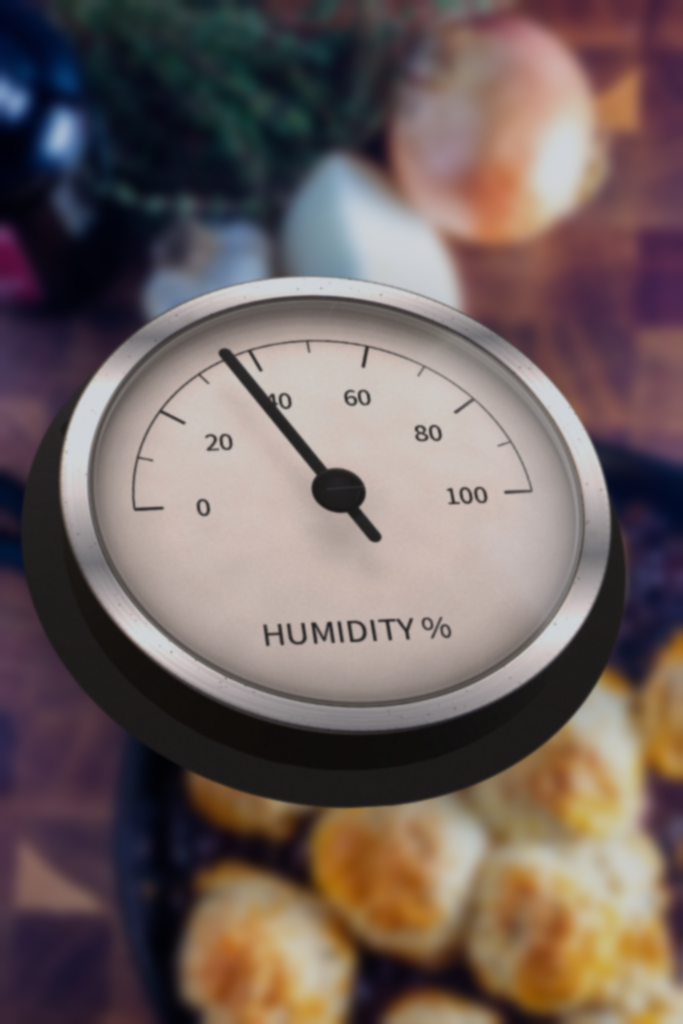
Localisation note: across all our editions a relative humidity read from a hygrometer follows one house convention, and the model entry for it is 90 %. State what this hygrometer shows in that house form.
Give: 35 %
